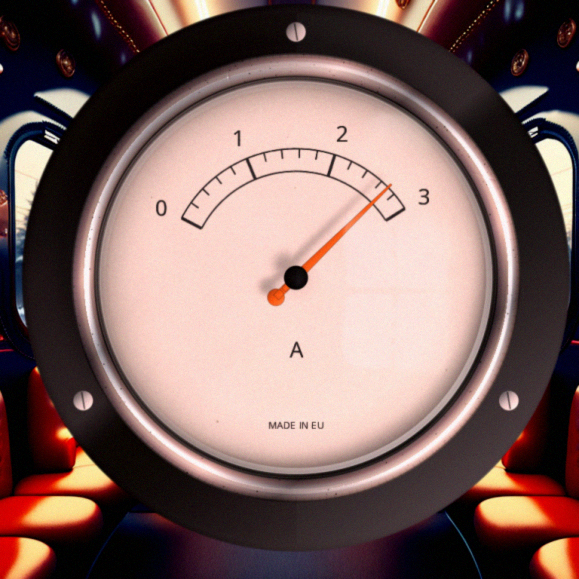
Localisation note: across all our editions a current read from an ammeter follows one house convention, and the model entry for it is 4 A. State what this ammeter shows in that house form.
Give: 2.7 A
